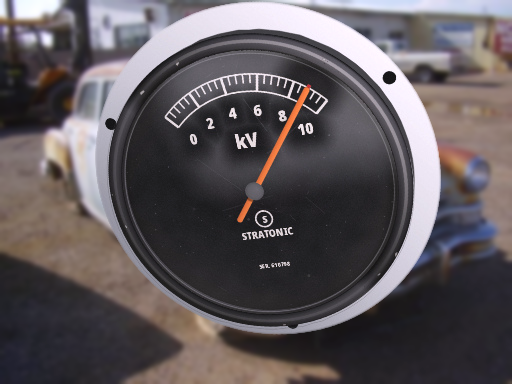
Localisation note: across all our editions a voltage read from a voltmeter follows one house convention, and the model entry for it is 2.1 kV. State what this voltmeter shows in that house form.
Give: 8.8 kV
